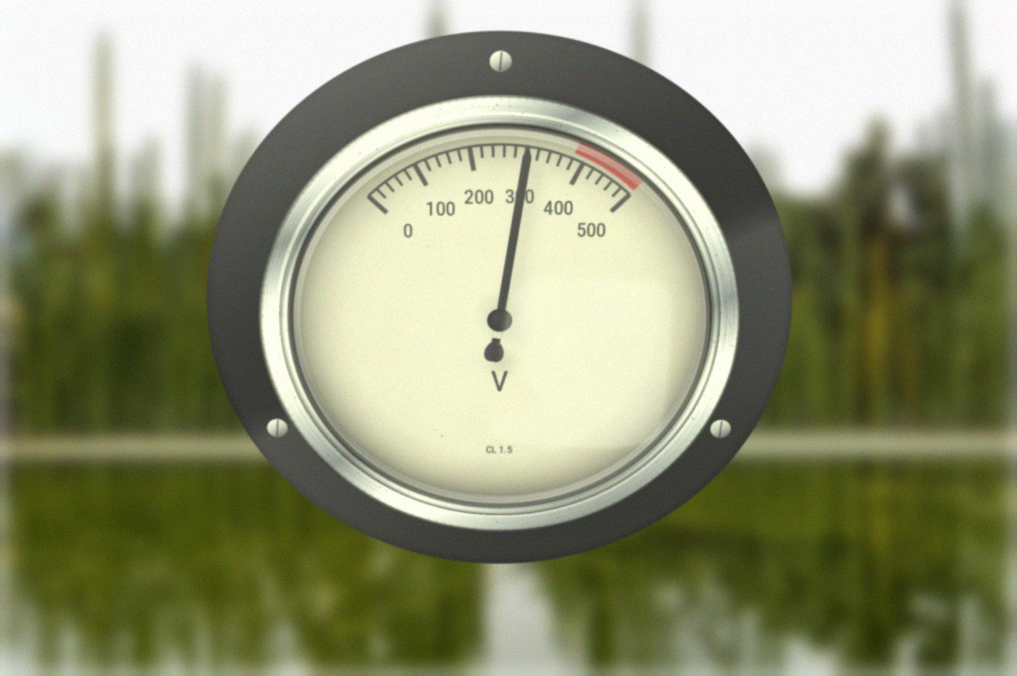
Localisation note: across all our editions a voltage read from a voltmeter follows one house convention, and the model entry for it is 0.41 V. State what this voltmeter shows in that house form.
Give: 300 V
